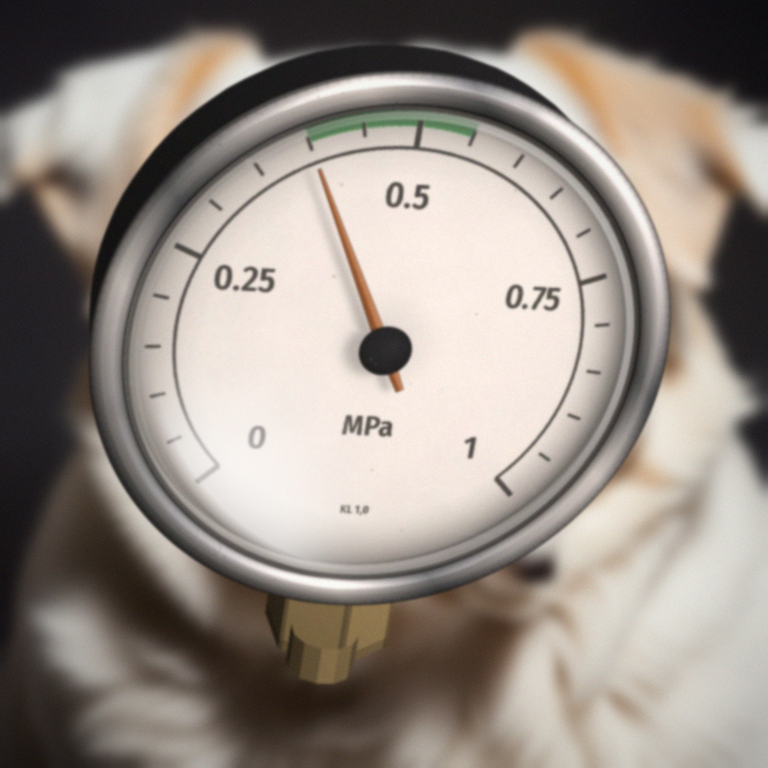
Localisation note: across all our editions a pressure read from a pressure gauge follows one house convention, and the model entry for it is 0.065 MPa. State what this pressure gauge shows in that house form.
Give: 0.4 MPa
